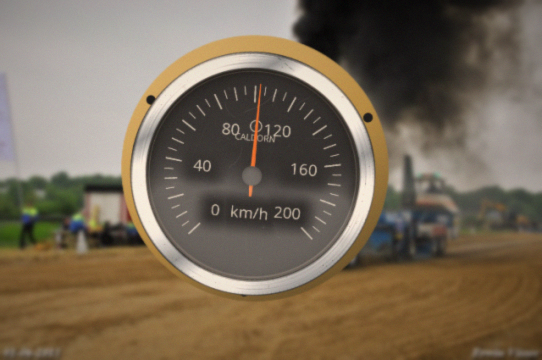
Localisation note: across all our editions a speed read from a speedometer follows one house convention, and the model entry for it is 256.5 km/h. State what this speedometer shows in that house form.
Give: 102.5 km/h
